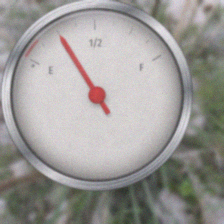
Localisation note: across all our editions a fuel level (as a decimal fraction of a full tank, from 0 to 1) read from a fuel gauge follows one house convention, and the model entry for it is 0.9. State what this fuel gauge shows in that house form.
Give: 0.25
